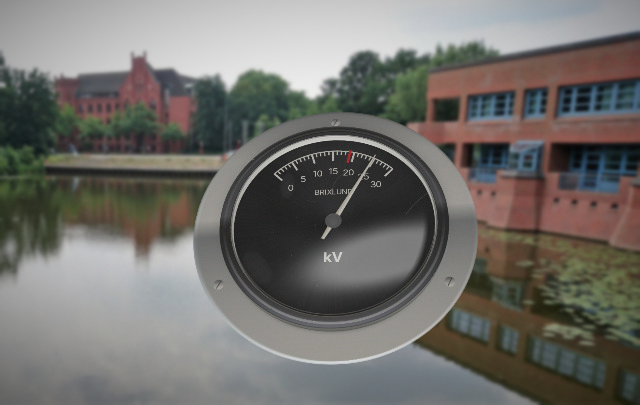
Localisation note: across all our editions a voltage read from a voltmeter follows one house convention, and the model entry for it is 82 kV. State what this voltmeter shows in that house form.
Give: 25 kV
